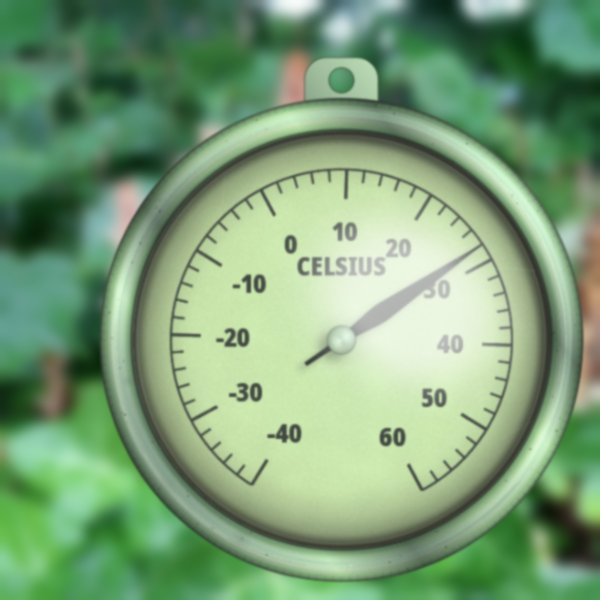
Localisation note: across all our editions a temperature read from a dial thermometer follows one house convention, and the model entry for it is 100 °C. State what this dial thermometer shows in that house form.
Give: 28 °C
